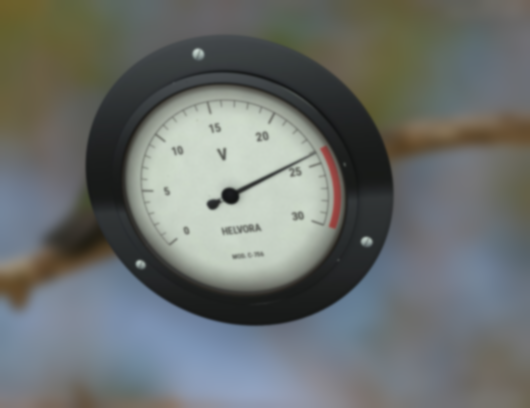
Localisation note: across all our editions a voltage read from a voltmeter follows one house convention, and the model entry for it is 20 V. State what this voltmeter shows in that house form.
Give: 24 V
